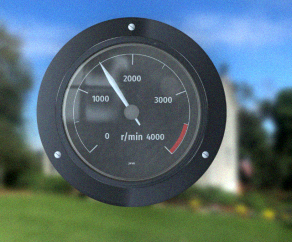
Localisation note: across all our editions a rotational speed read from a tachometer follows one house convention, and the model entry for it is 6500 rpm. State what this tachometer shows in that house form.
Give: 1500 rpm
